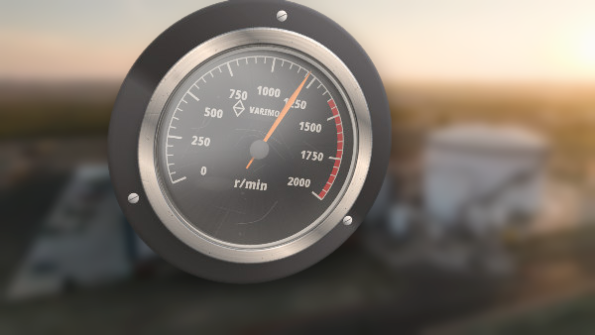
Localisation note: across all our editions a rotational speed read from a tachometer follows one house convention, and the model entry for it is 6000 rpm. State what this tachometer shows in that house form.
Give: 1200 rpm
